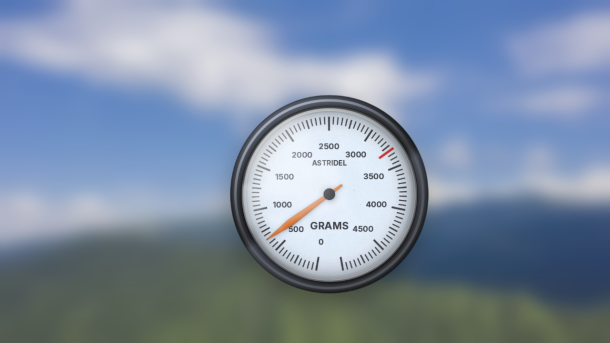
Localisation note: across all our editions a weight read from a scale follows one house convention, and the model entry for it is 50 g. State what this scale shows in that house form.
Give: 650 g
